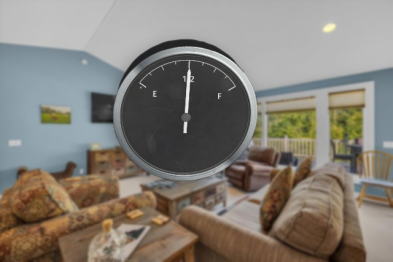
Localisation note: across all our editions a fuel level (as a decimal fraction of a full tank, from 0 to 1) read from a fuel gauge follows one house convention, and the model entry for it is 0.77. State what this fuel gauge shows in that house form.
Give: 0.5
